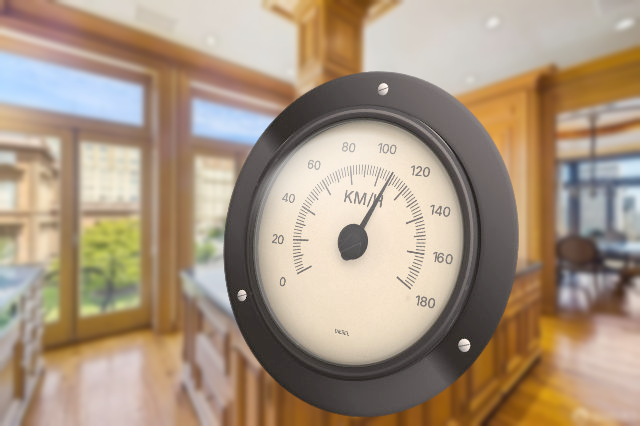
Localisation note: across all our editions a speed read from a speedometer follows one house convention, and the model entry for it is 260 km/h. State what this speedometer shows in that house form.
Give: 110 km/h
